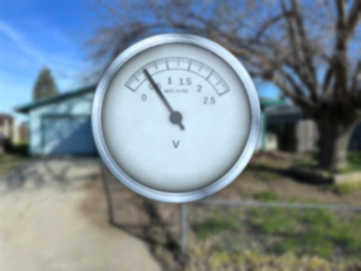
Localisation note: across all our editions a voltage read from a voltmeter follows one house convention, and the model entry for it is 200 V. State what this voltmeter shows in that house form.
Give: 0.5 V
